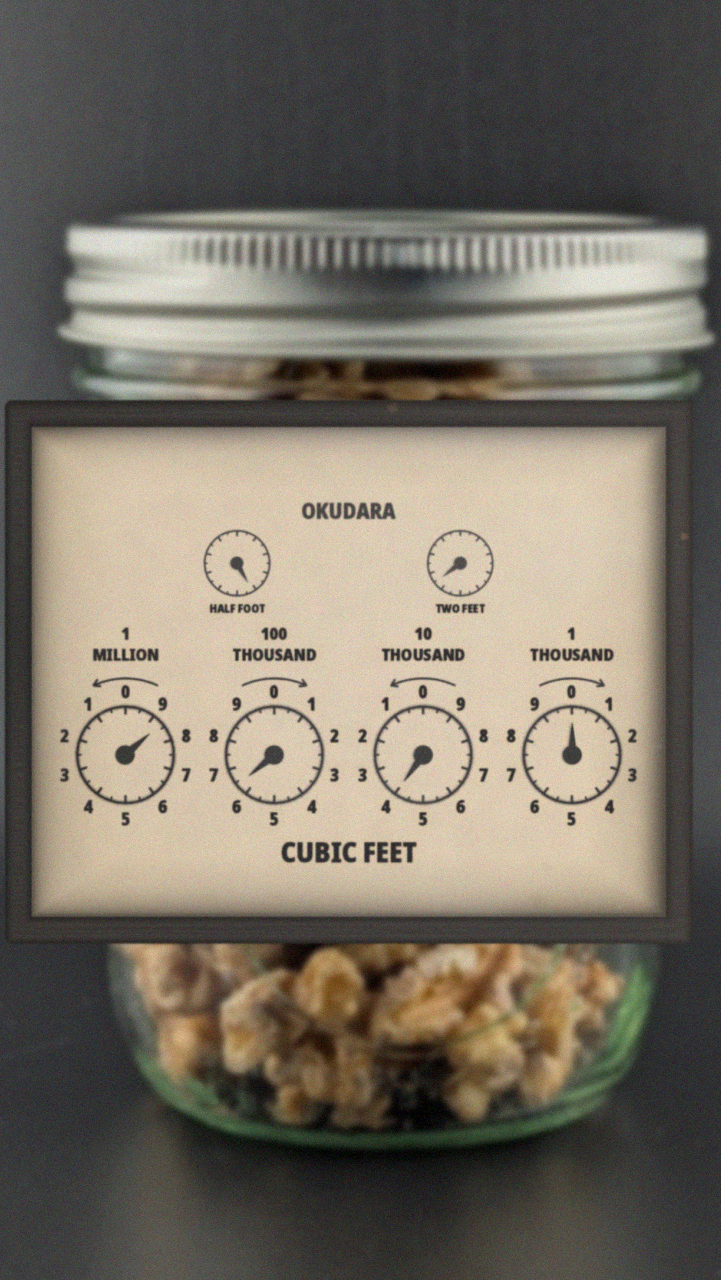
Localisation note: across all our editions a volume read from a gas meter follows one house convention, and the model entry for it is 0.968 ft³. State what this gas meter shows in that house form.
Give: 864000 ft³
